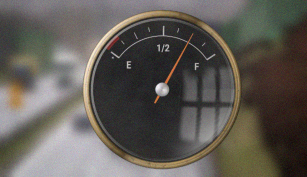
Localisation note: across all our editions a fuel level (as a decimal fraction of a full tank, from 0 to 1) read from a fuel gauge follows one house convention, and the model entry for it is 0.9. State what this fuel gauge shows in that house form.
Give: 0.75
